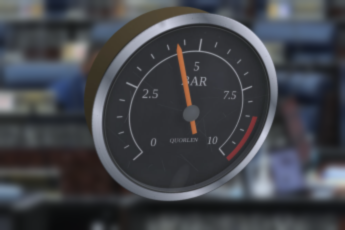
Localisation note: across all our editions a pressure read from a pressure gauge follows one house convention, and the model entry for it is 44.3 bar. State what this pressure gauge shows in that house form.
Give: 4.25 bar
